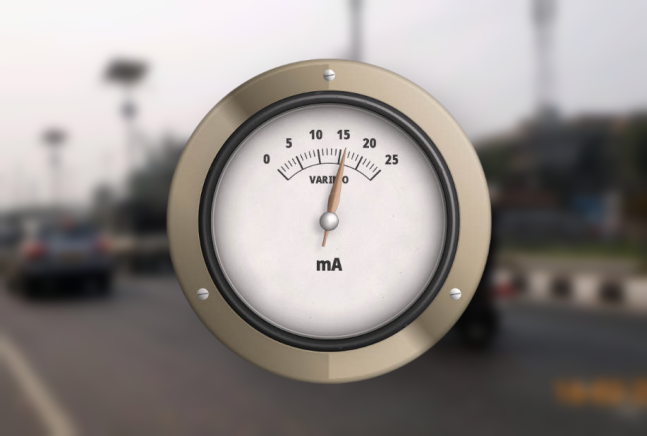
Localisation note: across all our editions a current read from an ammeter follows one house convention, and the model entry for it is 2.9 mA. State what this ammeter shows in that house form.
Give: 16 mA
